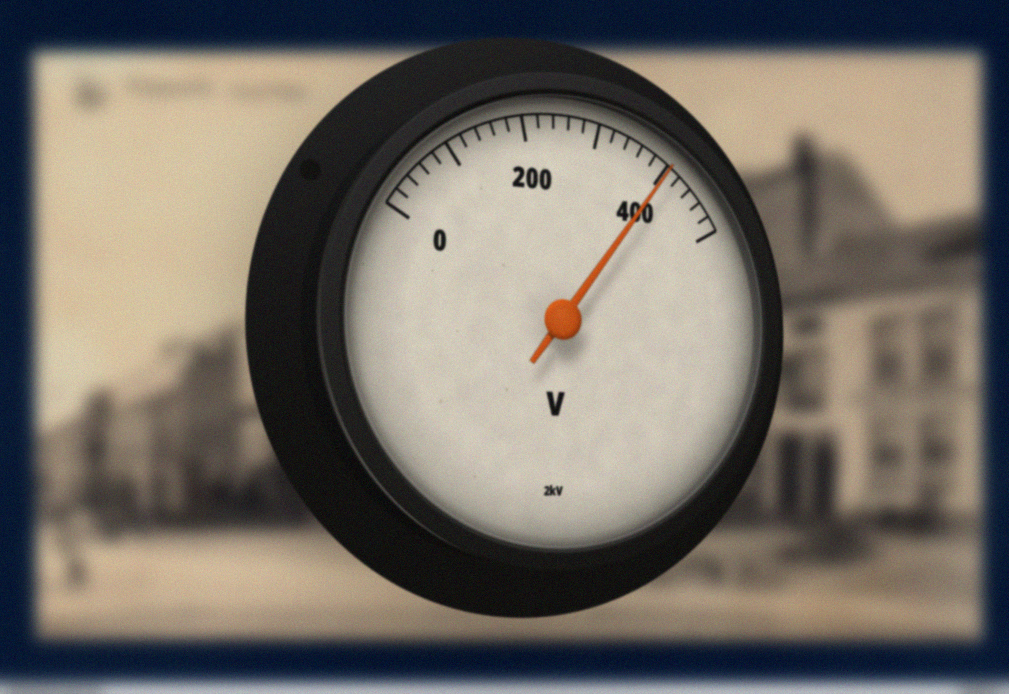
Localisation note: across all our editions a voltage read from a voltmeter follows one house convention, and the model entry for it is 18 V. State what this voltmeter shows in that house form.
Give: 400 V
